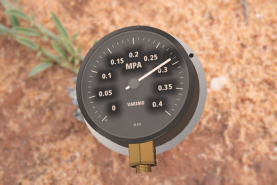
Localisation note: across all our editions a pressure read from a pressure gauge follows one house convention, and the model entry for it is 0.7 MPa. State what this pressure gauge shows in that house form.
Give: 0.29 MPa
